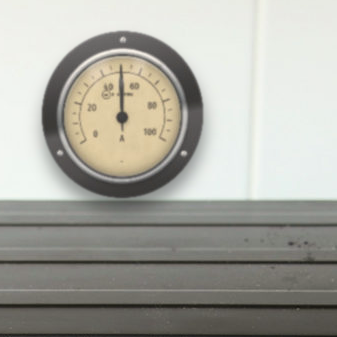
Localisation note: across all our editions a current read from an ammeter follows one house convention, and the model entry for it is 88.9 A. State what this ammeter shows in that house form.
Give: 50 A
